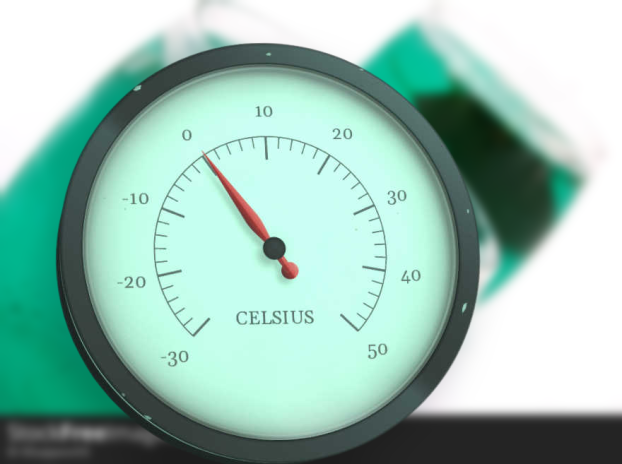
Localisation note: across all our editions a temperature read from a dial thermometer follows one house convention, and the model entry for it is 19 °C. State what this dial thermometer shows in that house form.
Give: 0 °C
